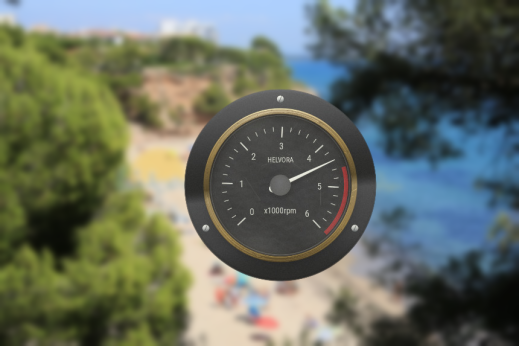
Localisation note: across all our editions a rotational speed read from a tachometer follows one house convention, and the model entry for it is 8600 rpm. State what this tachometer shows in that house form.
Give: 4400 rpm
